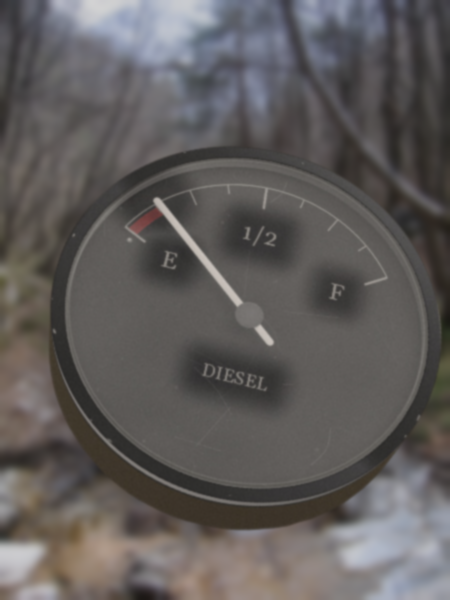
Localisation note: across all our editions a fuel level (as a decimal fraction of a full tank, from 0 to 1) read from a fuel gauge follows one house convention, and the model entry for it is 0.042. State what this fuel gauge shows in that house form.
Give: 0.125
